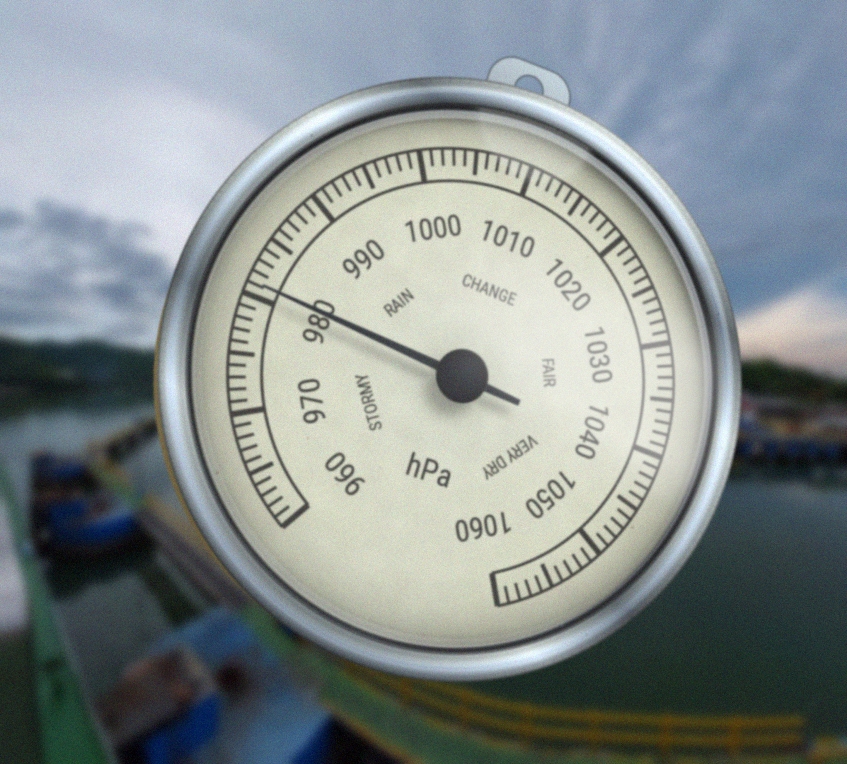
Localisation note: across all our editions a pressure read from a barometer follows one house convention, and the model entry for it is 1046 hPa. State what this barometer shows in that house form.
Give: 981 hPa
